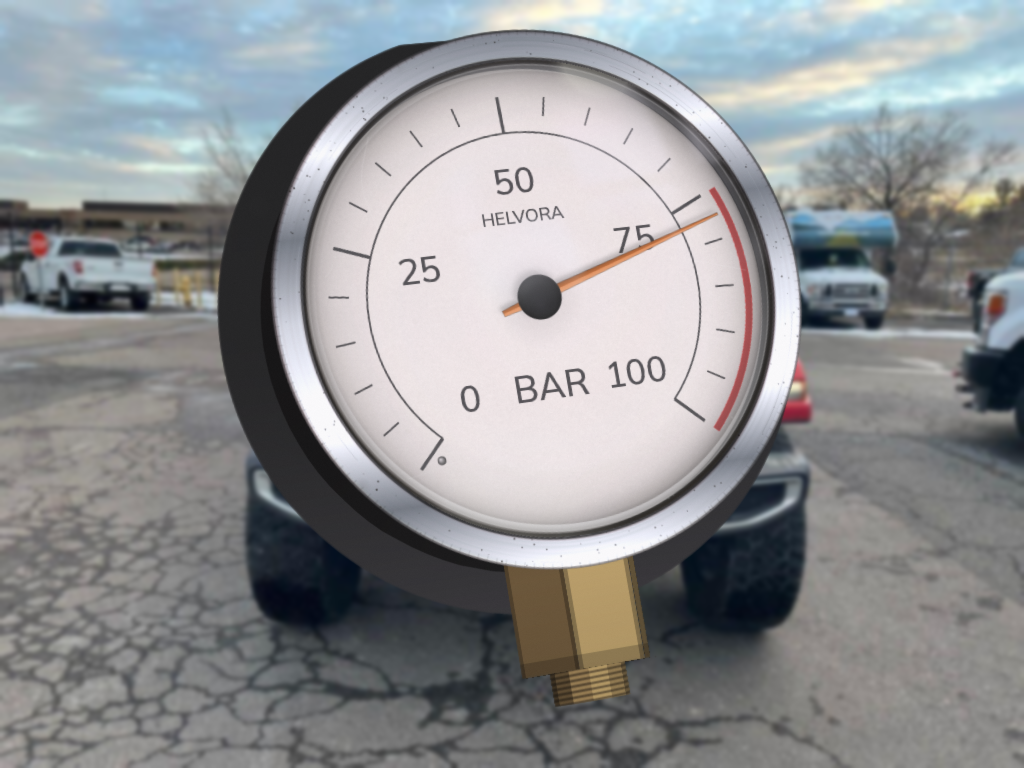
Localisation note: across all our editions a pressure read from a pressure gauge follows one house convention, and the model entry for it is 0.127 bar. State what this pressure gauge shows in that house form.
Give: 77.5 bar
